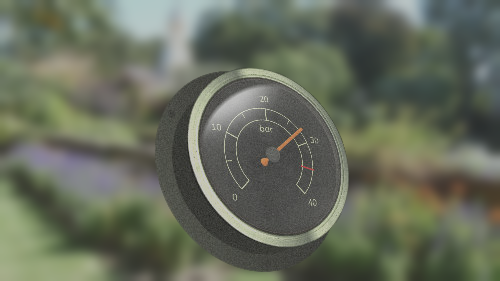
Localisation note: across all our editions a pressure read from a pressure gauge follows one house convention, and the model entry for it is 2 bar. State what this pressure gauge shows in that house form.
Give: 27.5 bar
